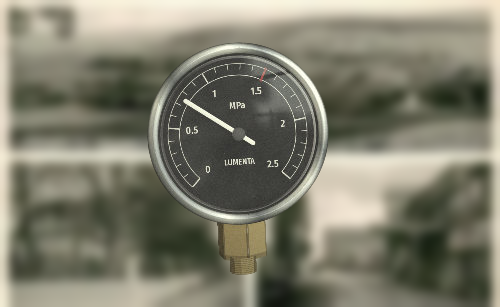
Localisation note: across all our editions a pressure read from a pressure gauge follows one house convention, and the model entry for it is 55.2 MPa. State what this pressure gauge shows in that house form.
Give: 0.75 MPa
